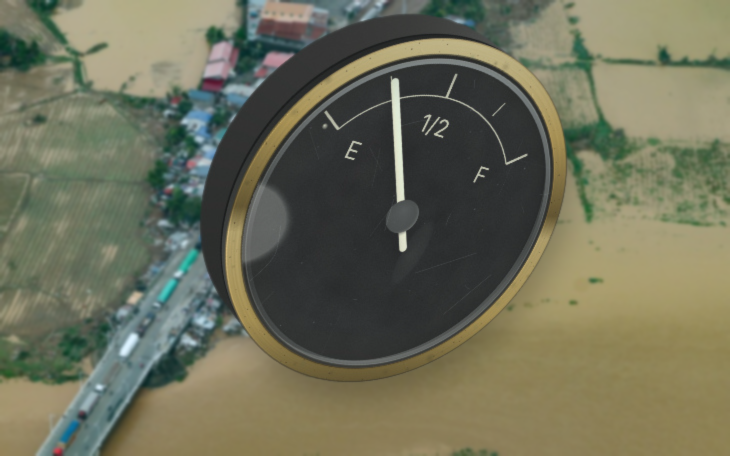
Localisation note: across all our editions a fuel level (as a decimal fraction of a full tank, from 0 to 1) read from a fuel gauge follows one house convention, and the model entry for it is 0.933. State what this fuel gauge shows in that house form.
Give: 0.25
